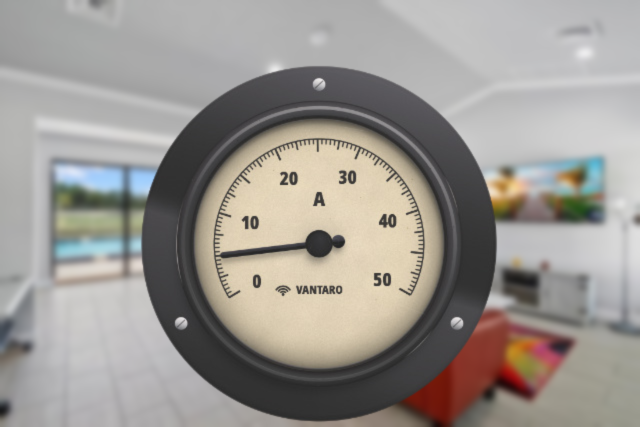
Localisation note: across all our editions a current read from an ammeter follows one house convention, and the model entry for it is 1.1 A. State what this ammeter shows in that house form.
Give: 5 A
